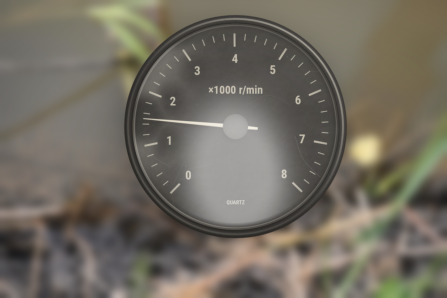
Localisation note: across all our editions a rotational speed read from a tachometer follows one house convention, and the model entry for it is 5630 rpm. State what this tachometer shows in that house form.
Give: 1500 rpm
